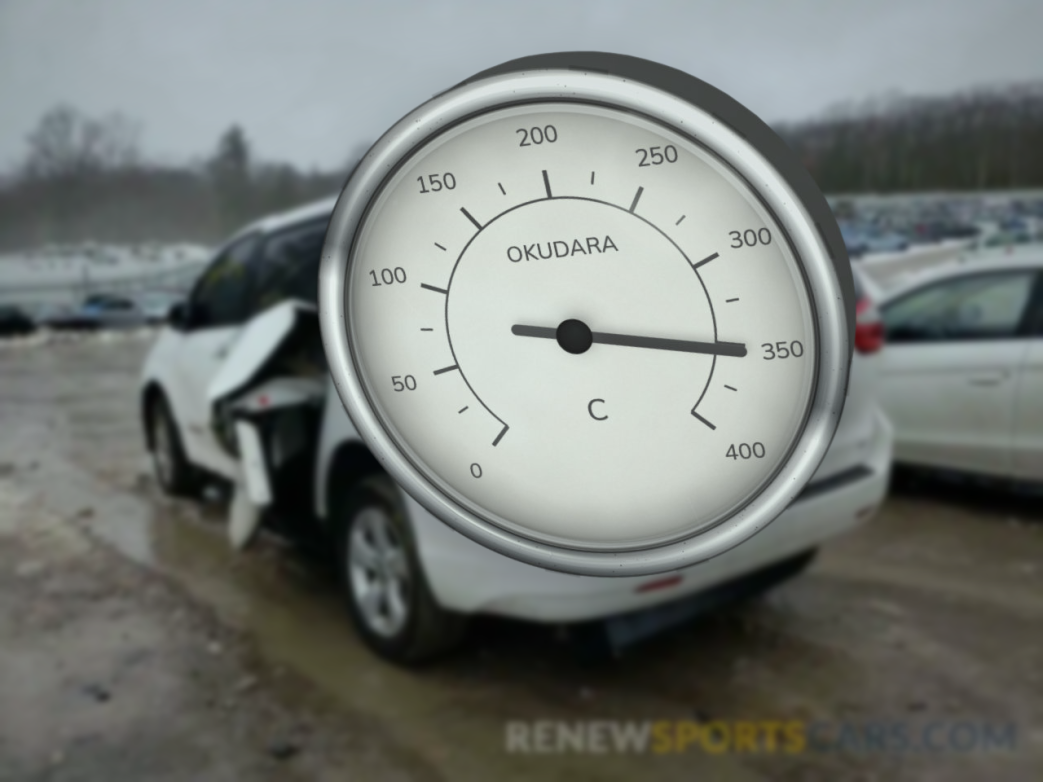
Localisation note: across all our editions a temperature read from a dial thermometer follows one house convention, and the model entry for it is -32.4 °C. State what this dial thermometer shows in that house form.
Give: 350 °C
